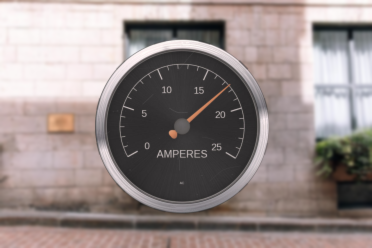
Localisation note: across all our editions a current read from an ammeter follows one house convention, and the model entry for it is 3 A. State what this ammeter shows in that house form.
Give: 17.5 A
